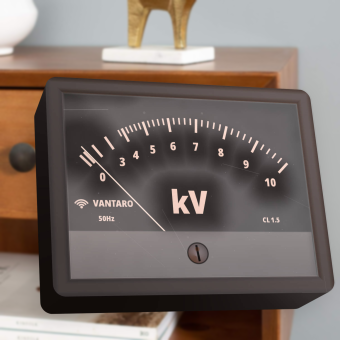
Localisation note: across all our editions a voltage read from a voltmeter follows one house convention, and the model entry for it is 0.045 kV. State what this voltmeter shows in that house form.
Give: 1 kV
